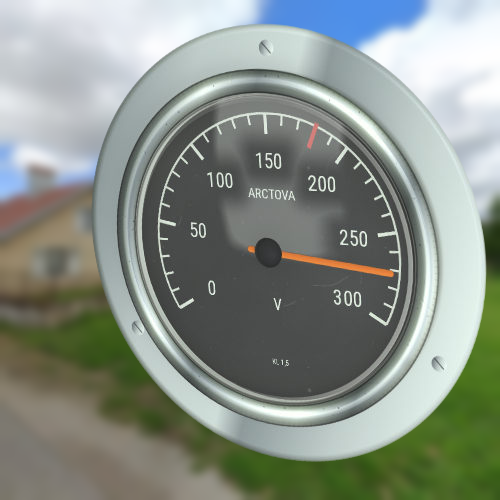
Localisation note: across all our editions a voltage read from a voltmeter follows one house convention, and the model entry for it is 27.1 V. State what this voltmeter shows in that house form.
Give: 270 V
